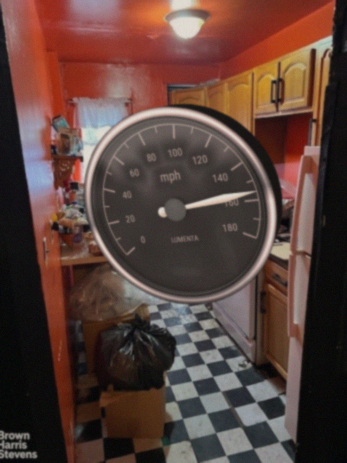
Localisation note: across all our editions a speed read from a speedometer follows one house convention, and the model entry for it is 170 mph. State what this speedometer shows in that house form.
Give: 155 mph
